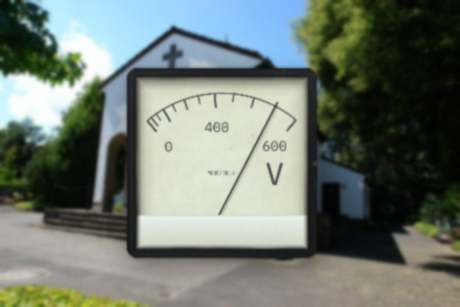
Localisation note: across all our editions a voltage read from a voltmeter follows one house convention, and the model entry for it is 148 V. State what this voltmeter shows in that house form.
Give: 550 V
